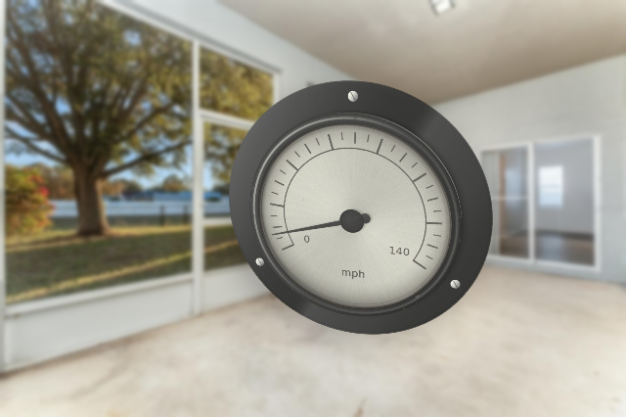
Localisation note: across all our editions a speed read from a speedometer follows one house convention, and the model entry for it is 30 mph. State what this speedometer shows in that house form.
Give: 7.5 mph
